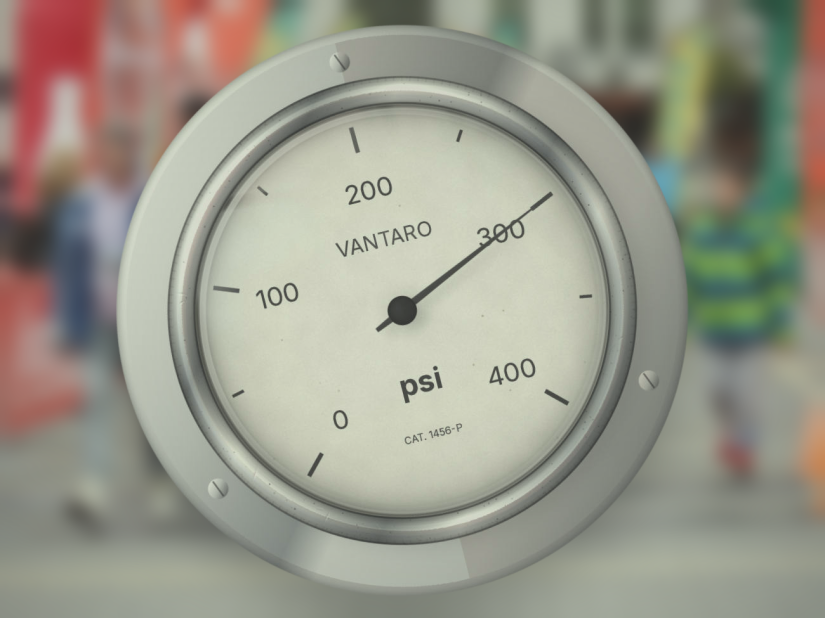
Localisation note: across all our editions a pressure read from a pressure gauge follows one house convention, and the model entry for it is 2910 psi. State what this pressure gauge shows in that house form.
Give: 300 psi
